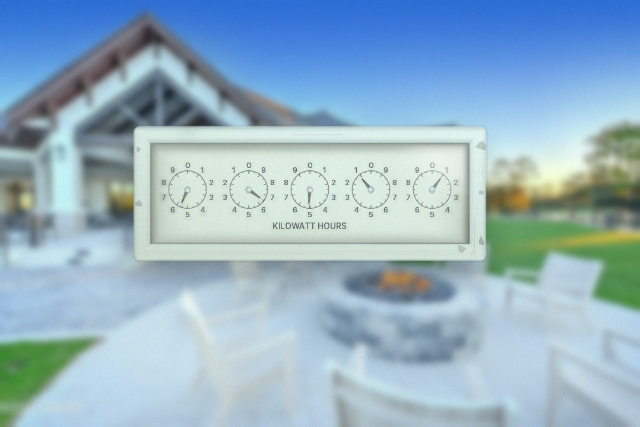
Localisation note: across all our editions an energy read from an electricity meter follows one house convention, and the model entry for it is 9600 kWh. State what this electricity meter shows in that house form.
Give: 56511 kWh
